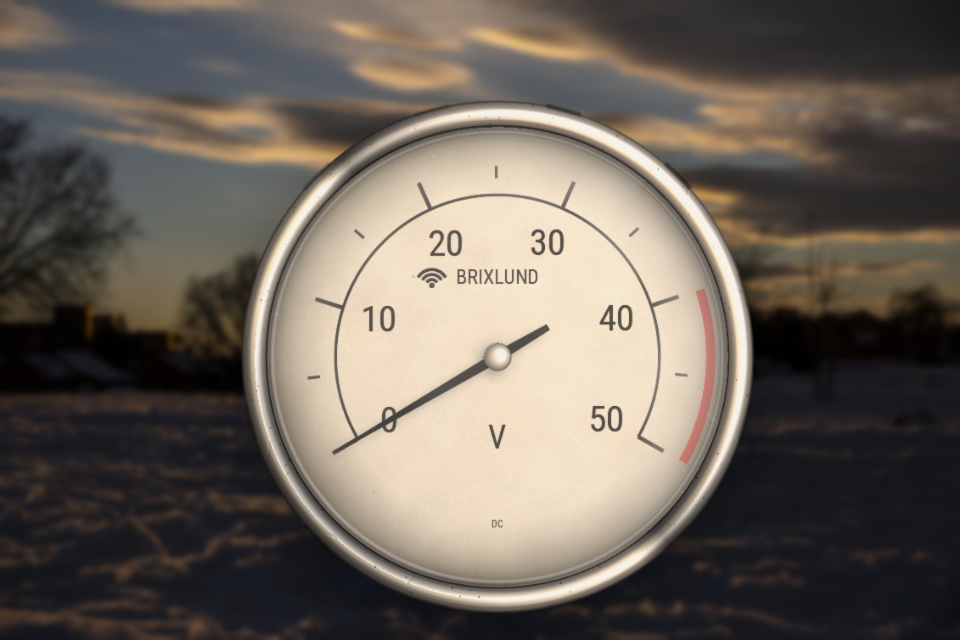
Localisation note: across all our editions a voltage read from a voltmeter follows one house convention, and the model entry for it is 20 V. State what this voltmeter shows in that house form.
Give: 0 V
